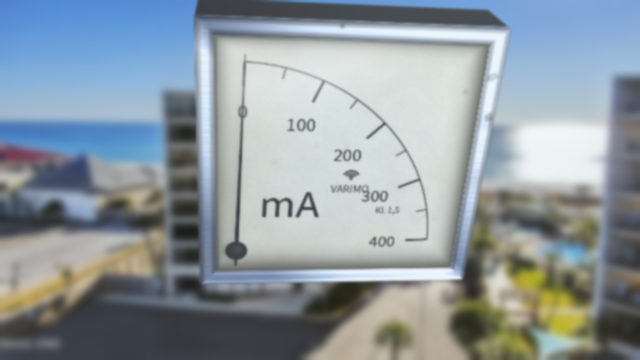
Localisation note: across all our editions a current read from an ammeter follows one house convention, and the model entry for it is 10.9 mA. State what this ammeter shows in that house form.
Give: 0 mA
